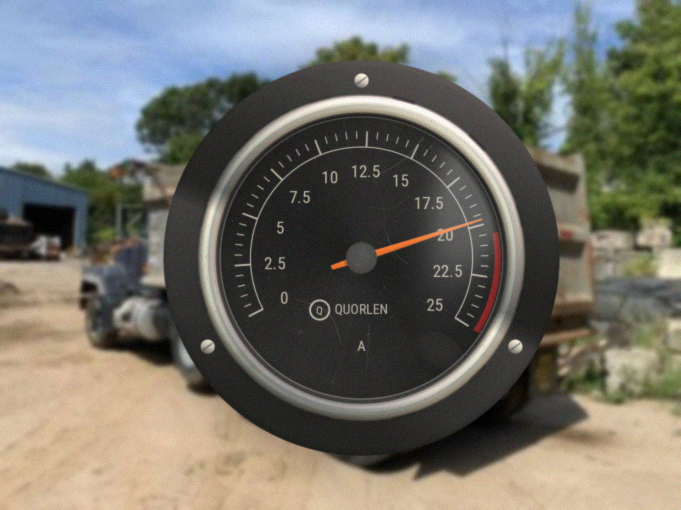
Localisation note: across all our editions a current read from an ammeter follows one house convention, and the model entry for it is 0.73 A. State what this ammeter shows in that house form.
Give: 19.75 A
